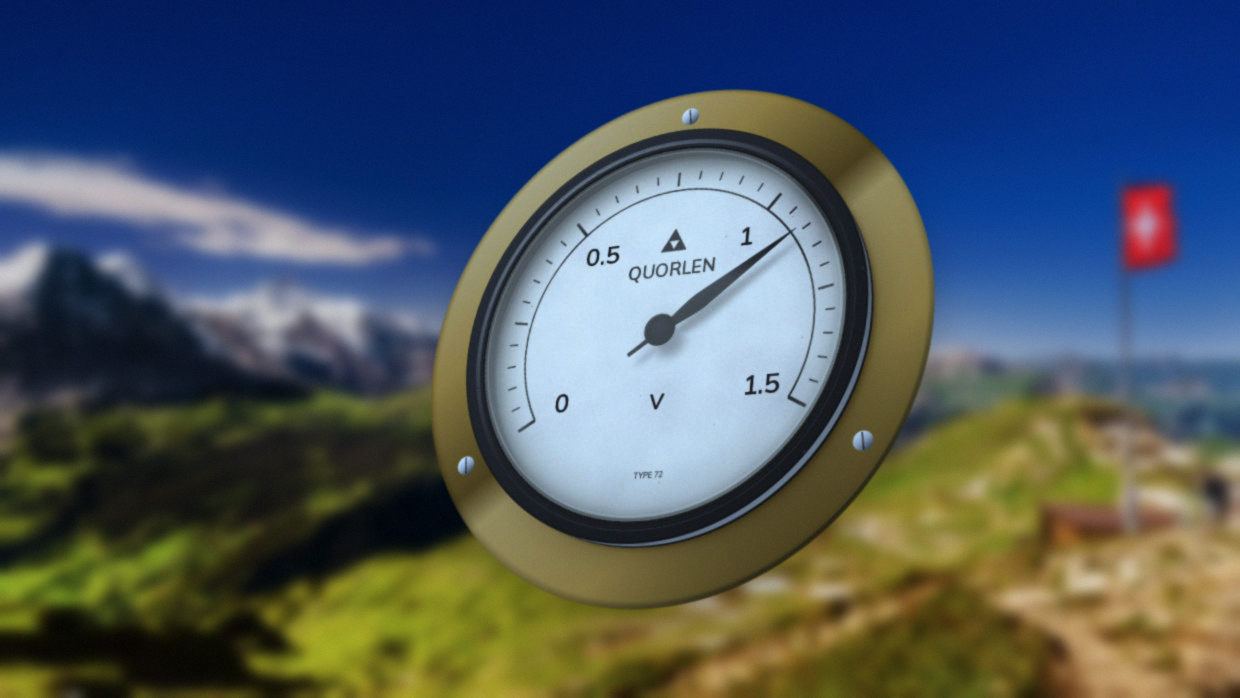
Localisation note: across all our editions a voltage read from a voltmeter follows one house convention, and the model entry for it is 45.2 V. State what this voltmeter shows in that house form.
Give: 1.1 V
